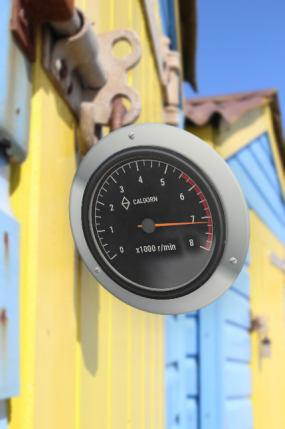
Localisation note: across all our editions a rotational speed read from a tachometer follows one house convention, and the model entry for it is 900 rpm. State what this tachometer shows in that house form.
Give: 7125 rpm
